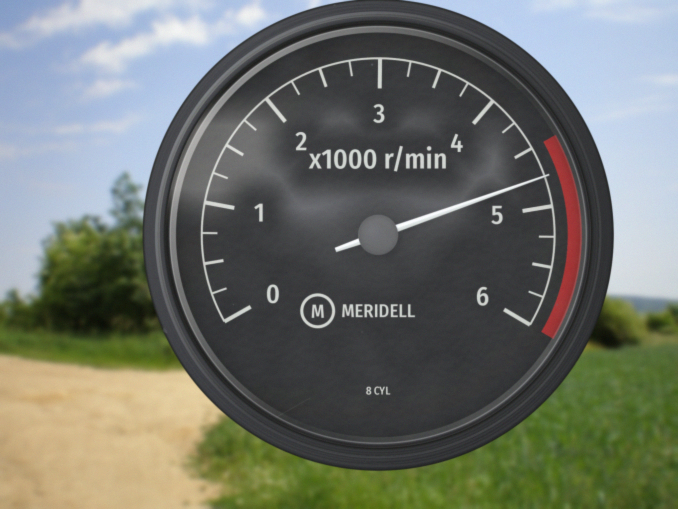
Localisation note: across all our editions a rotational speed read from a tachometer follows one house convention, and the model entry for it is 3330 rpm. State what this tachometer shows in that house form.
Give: 4750 rpm
